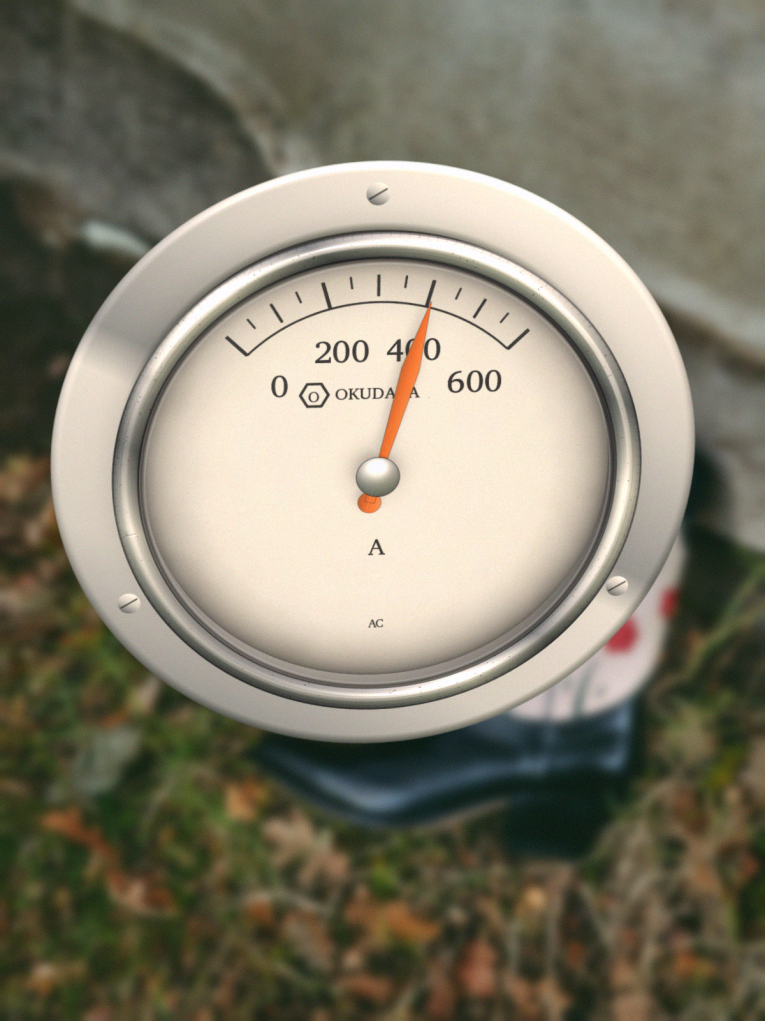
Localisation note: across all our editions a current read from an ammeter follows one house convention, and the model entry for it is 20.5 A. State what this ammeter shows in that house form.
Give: 400 A
